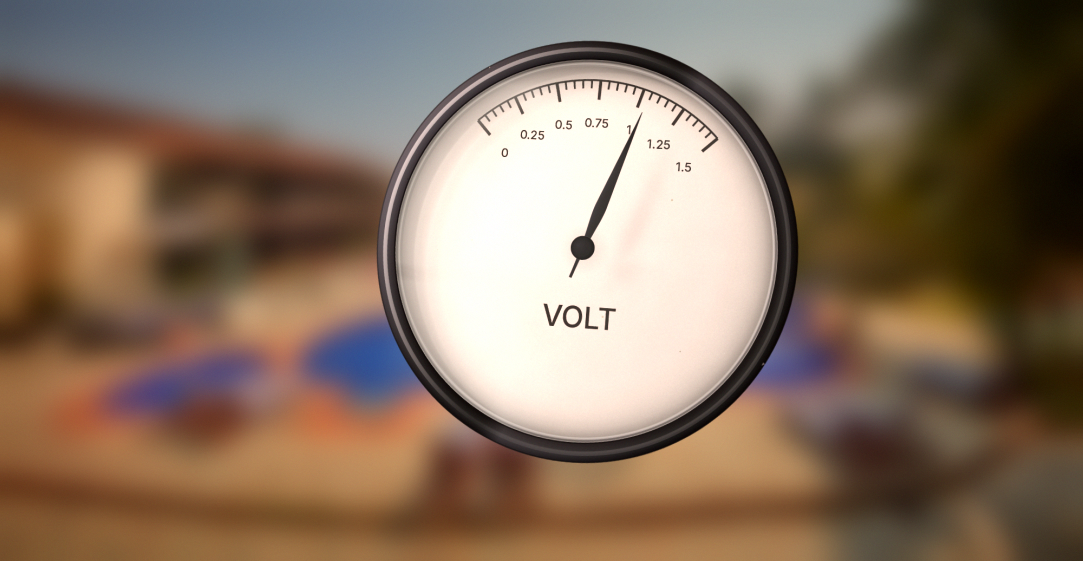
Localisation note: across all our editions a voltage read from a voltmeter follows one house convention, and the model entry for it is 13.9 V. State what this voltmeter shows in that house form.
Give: 1.05 V
